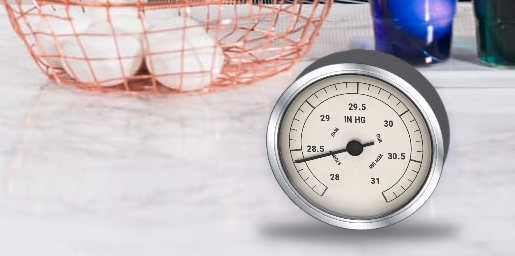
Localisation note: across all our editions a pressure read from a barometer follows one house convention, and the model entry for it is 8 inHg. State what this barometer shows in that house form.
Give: 28.4 inHg
